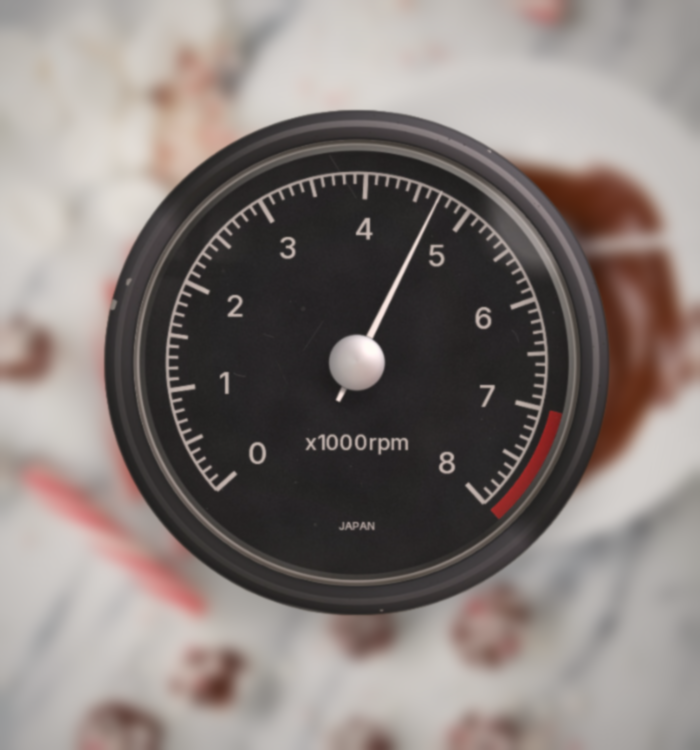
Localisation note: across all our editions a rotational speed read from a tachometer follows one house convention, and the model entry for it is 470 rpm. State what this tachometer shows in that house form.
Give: 4700 rpm
